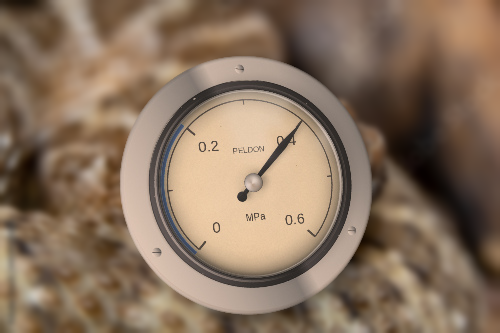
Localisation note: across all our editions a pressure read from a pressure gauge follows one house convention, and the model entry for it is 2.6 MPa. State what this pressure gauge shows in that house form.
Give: 0.4 MPa
